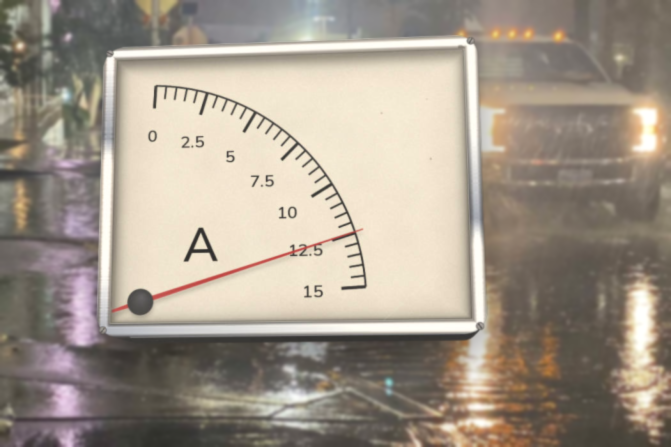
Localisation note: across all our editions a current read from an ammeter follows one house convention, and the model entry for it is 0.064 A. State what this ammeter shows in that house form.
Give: 12.5 A
